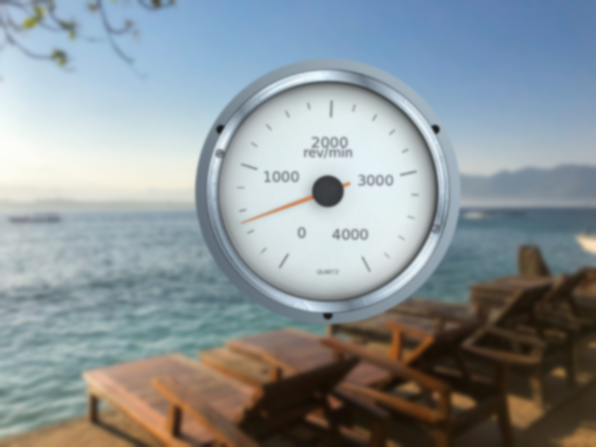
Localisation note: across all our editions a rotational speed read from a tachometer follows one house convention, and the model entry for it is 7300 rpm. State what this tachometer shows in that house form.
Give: 500 rpm
